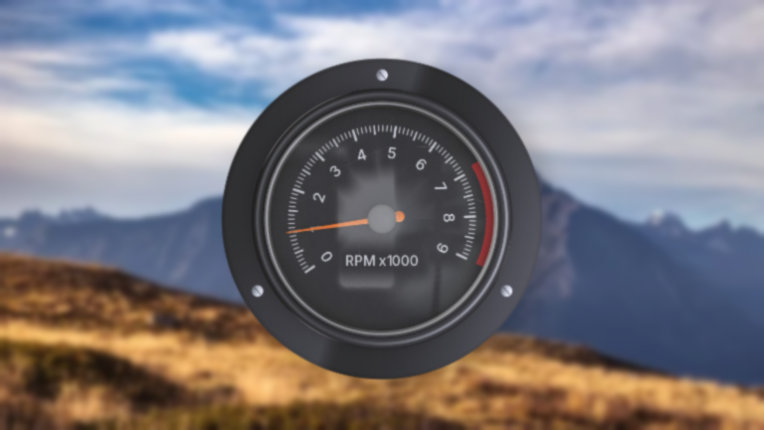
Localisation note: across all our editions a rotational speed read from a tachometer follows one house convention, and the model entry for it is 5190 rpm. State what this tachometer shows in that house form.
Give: 1000 rpm
